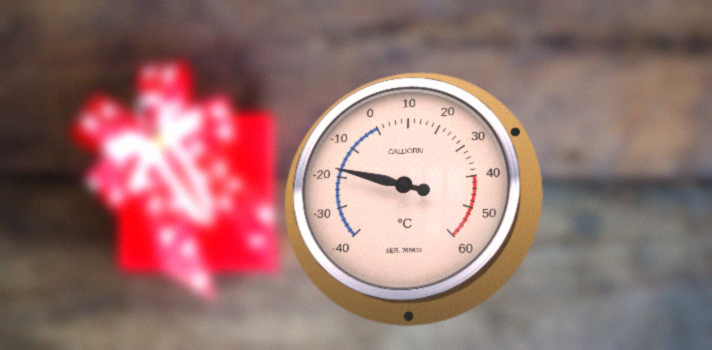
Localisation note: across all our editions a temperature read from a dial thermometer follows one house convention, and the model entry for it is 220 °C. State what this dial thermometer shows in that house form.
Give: -18 °C
